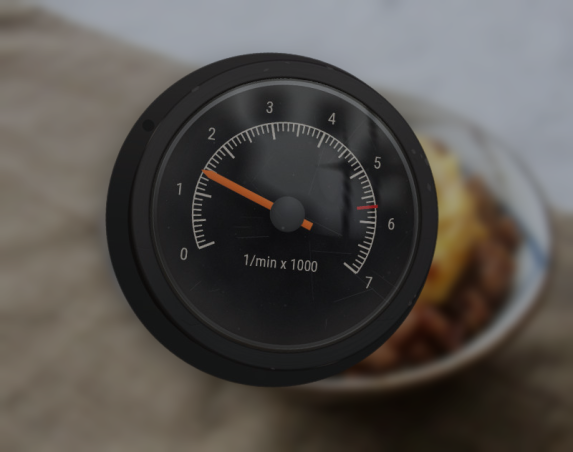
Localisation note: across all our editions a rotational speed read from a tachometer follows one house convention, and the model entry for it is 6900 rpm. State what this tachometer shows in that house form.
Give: 1400 rpm
